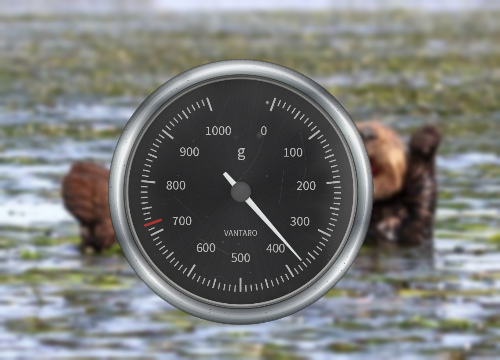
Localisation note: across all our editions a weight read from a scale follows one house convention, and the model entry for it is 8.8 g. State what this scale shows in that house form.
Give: 370 g
